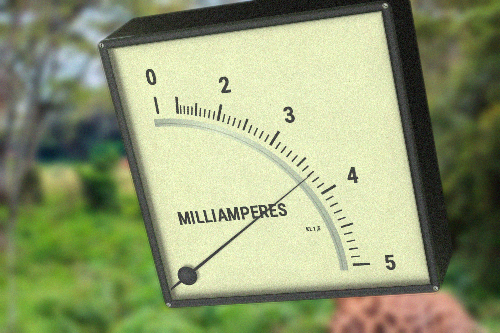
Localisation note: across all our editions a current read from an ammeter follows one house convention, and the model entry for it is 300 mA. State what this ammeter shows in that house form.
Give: 3.7 mA
